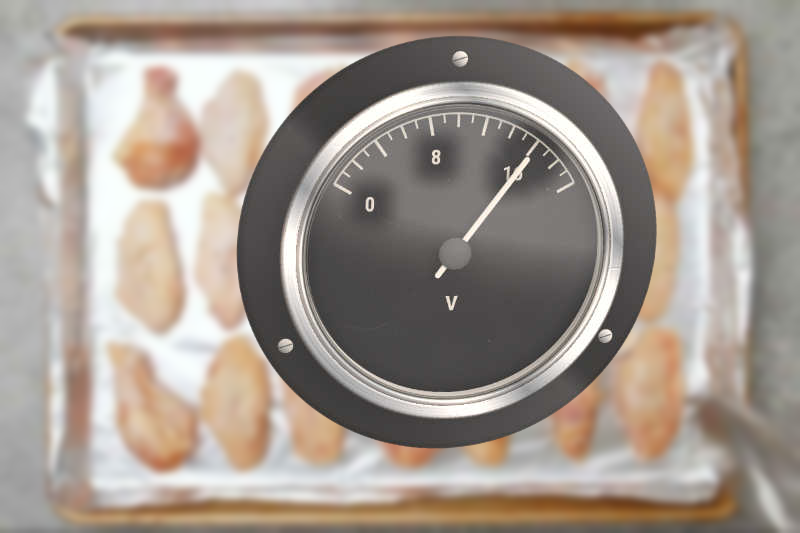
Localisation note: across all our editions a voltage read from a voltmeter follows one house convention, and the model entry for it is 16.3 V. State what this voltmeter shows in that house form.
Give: 16 V
